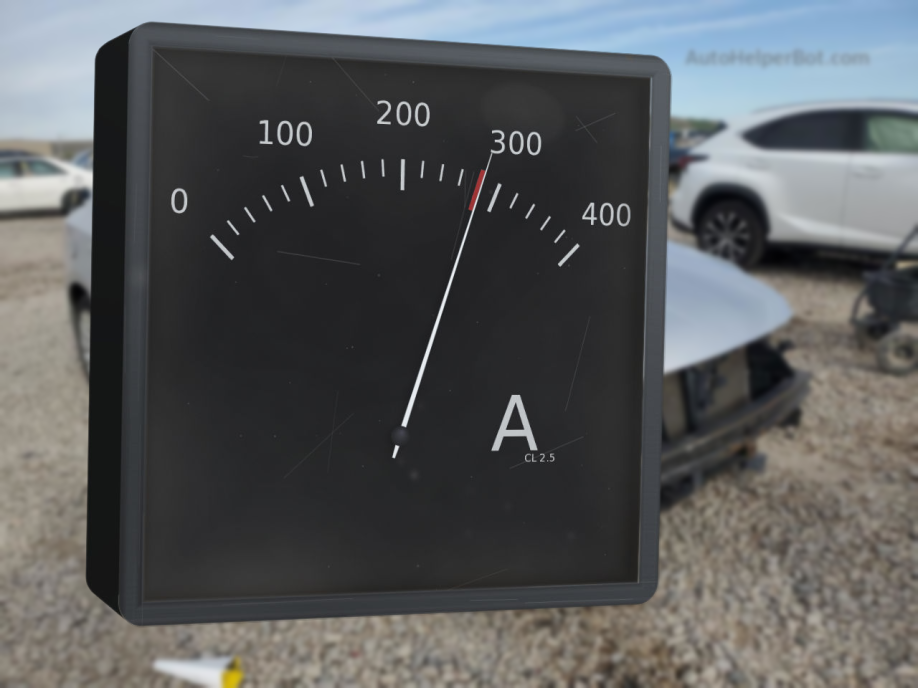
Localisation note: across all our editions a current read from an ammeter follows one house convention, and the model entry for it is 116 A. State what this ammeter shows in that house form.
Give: 280 A
